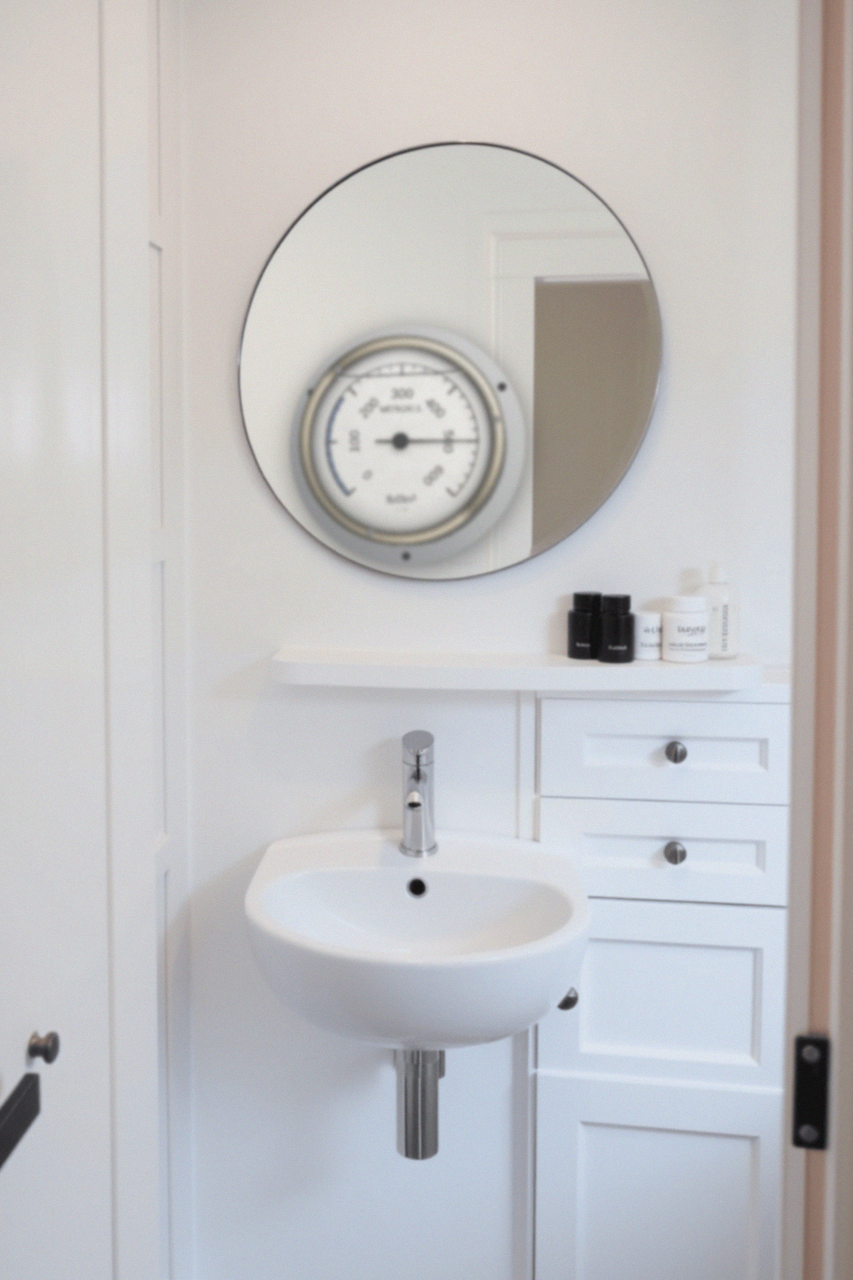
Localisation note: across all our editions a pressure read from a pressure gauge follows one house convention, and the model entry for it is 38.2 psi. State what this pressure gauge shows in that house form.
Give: 500 psi
